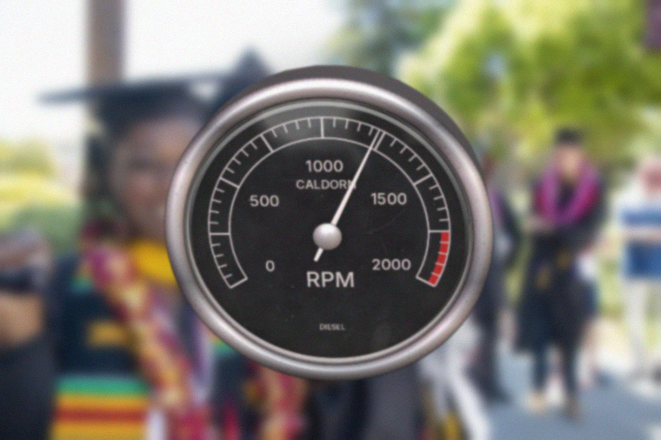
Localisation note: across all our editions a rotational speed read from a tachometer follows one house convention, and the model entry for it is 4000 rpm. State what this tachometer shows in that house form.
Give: 1225 rpm
